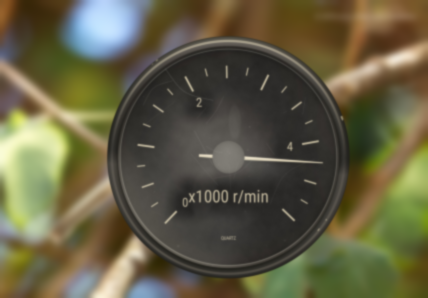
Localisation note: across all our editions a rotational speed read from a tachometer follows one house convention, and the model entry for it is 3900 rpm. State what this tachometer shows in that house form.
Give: 4250 rpm
